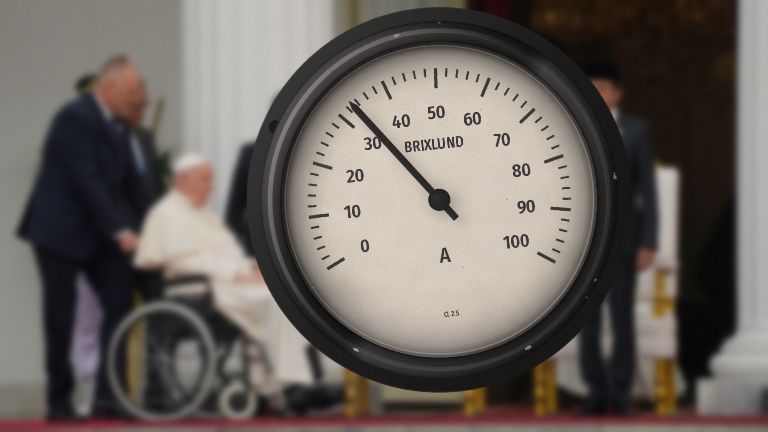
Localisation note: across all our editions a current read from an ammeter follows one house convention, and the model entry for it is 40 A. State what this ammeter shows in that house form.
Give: 33 A
